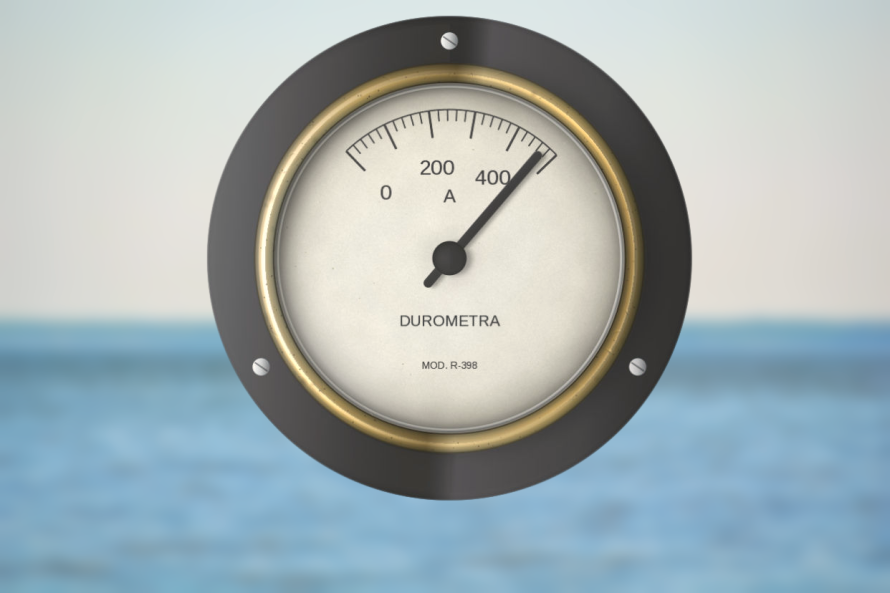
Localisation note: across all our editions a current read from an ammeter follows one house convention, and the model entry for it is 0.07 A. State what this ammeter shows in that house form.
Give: 470 A
